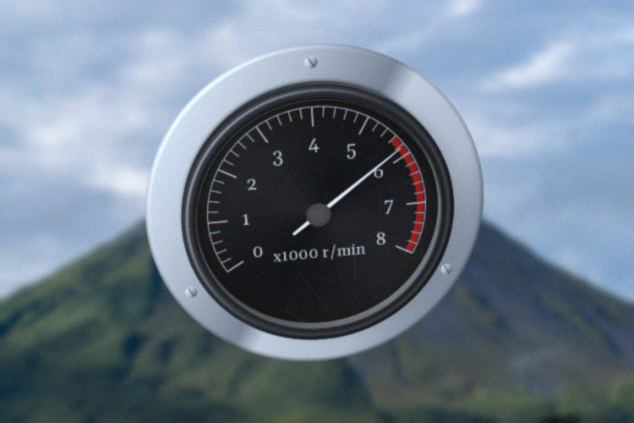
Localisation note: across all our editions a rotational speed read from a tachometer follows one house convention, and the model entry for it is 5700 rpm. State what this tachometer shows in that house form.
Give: 5800 rpm
